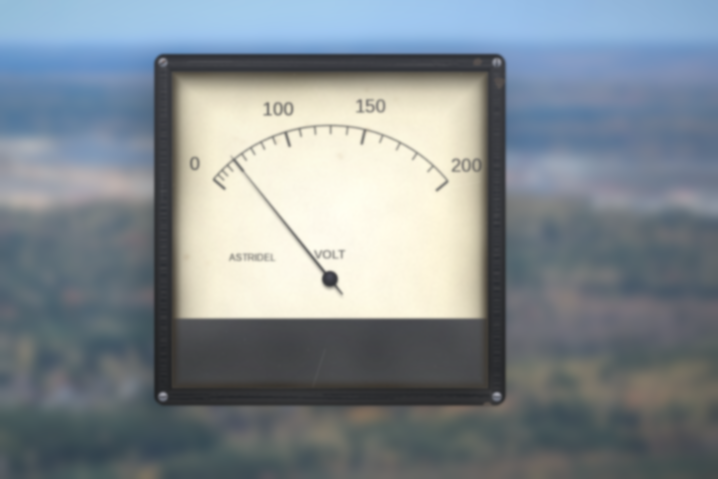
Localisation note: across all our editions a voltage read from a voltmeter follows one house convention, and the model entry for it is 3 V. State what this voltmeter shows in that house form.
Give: 50 V
